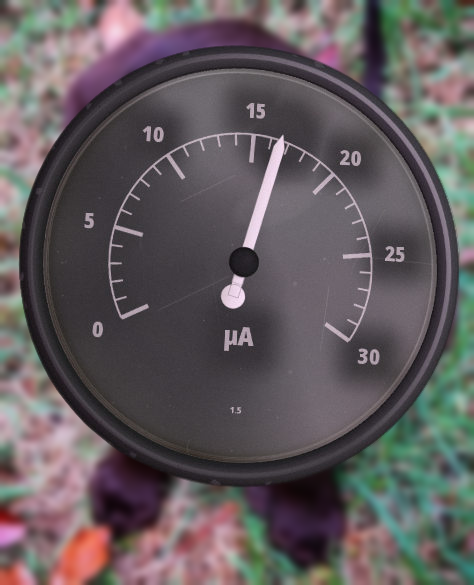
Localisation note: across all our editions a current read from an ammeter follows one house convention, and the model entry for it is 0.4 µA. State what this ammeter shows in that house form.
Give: 16.5 µA
